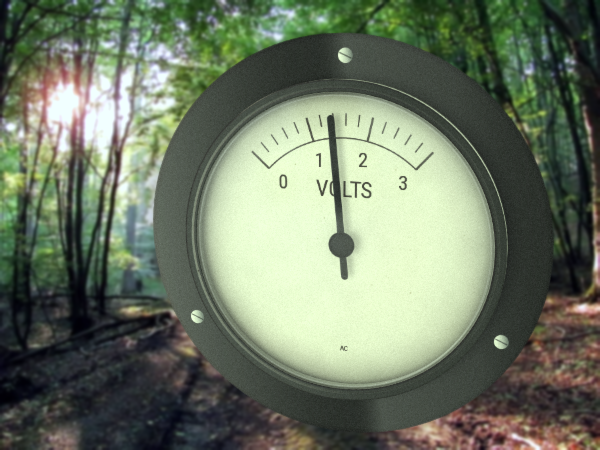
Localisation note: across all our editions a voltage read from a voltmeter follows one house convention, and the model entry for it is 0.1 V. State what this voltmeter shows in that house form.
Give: 1.4 V
